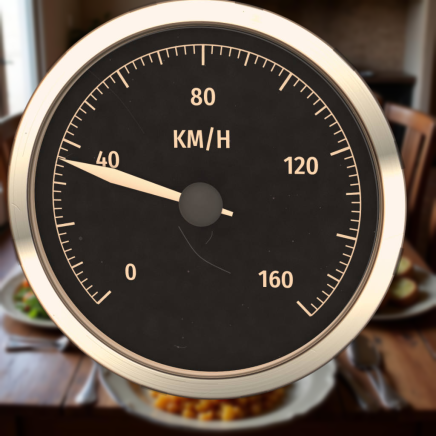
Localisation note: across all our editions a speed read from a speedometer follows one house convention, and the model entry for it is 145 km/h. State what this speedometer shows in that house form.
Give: 36 km/h
